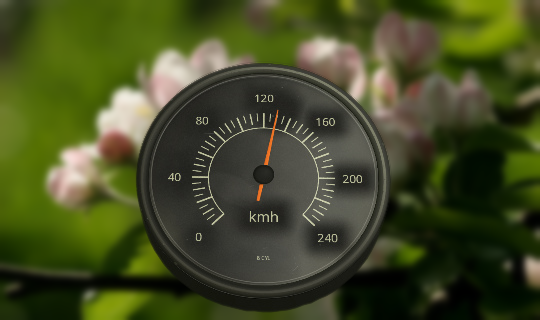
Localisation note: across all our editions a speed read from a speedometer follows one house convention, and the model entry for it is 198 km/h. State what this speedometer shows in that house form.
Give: 130 km/h
